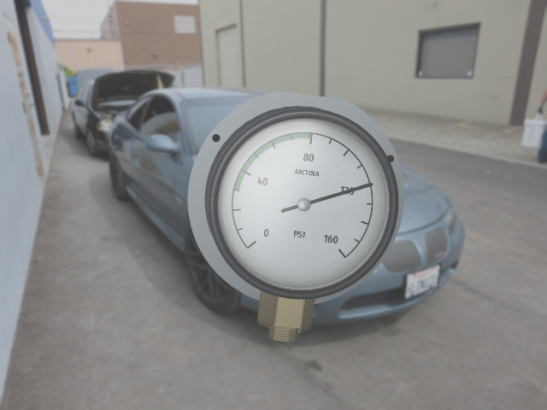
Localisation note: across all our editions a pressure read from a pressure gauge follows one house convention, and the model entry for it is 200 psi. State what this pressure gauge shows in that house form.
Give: 120 psi
